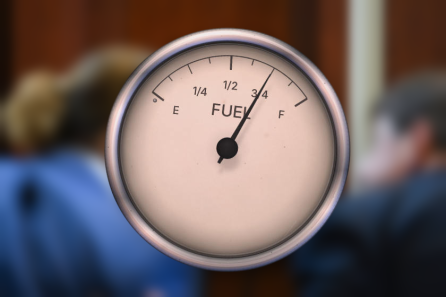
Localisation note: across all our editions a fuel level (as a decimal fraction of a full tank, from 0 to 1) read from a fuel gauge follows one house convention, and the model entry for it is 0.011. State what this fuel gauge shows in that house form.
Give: 0.75
